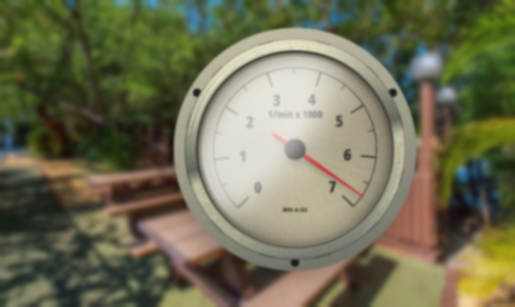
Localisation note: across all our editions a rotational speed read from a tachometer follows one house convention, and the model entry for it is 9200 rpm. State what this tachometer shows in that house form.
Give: 6750 rpm
